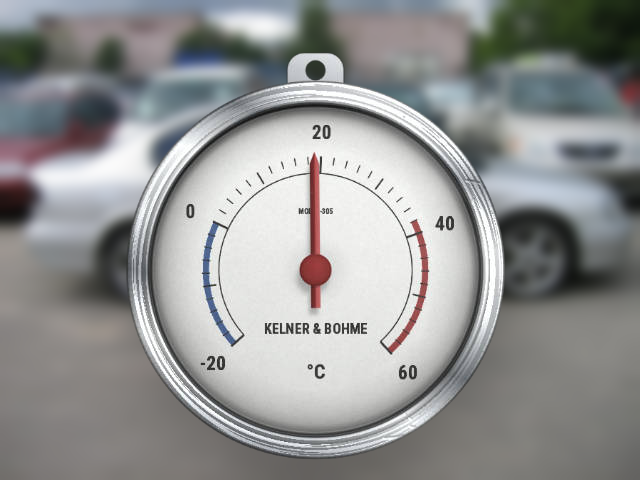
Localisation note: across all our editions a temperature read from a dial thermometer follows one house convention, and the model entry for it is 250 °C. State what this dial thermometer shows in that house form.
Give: 19 °C
